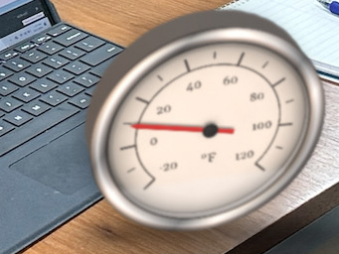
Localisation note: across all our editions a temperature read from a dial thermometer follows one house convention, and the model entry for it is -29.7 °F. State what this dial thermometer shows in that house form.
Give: 10 °F
